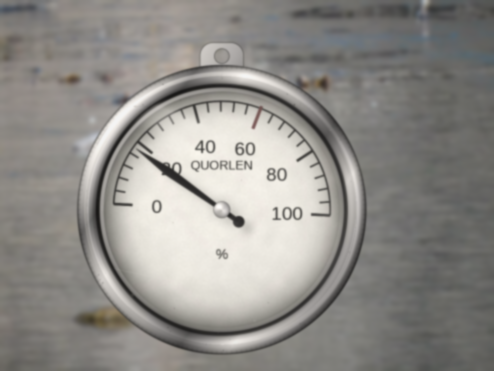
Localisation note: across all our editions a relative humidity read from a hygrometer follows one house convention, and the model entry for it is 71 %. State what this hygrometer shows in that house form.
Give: 18 %
